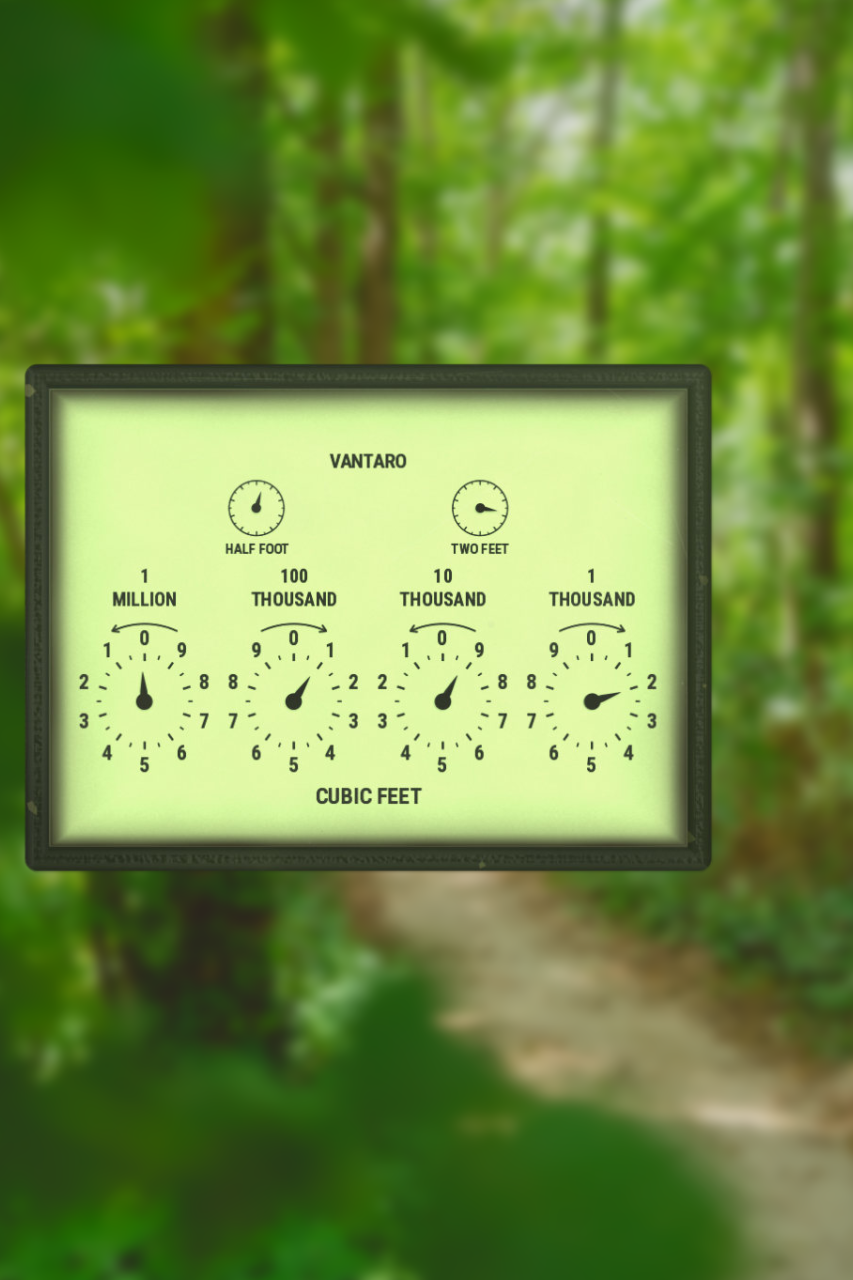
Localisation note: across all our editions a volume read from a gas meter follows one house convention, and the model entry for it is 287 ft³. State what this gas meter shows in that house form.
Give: 9200 ft³
